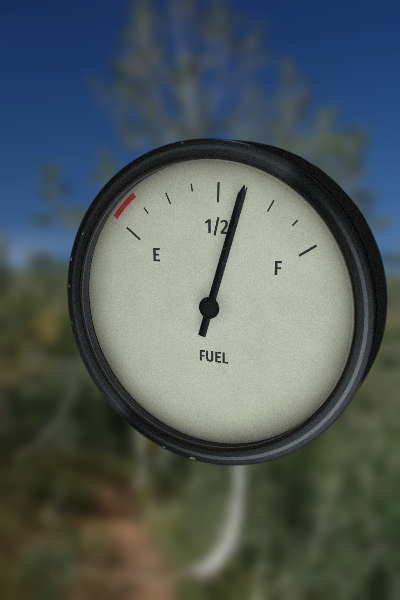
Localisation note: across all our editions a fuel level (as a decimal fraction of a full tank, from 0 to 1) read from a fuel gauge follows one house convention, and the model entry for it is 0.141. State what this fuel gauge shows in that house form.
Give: 0.625
